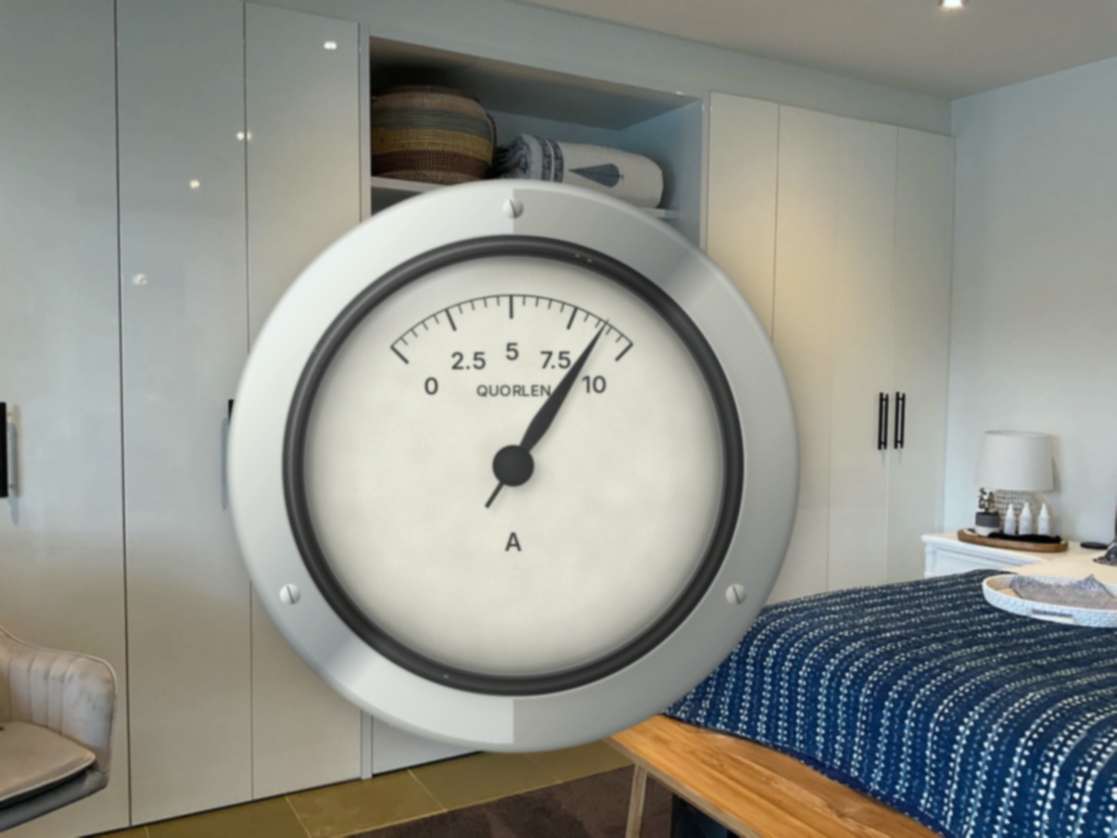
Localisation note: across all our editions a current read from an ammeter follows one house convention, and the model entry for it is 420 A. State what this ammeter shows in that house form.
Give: 8.75 A
